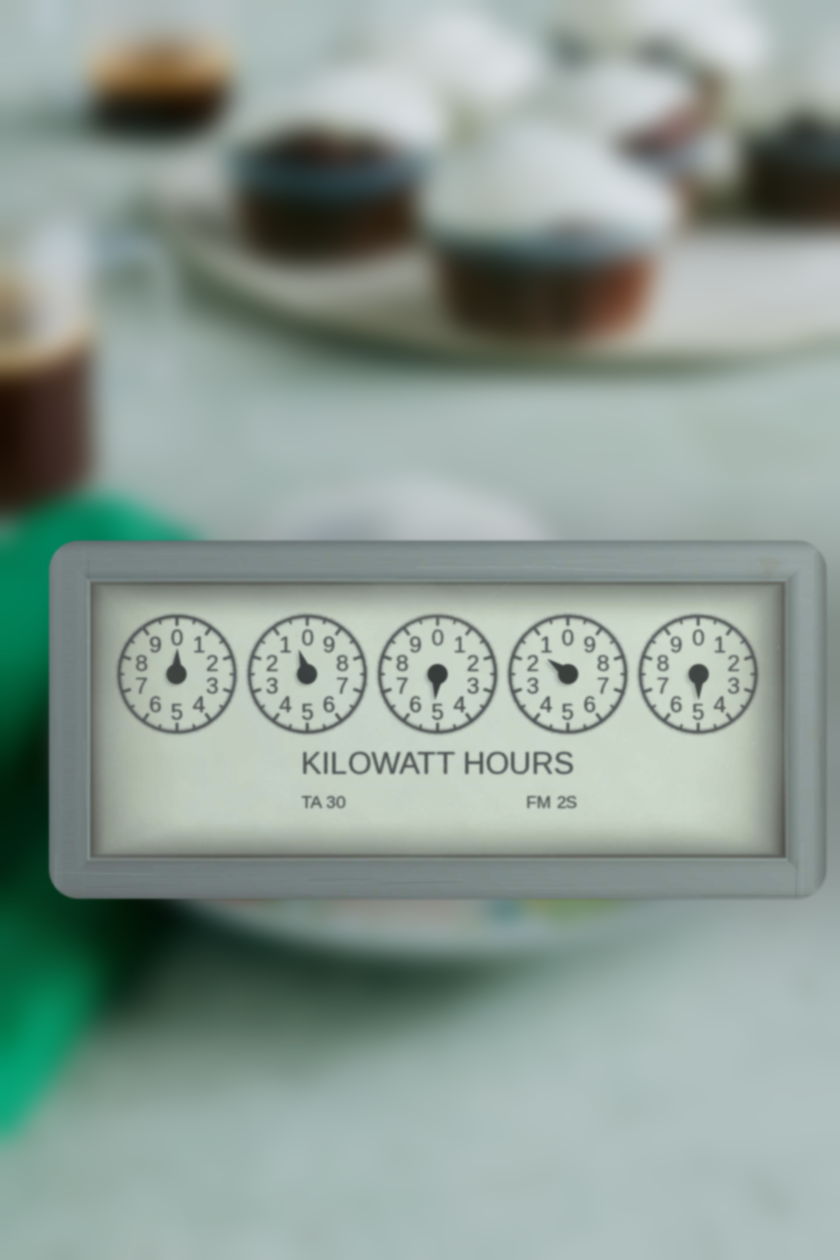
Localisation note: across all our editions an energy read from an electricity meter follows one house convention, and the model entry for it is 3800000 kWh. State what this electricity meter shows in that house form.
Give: 515 kWh
